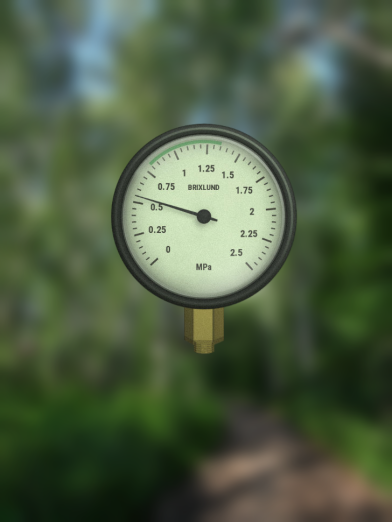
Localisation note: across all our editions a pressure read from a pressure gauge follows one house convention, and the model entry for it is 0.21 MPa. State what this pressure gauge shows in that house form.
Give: 0.55 MPa
